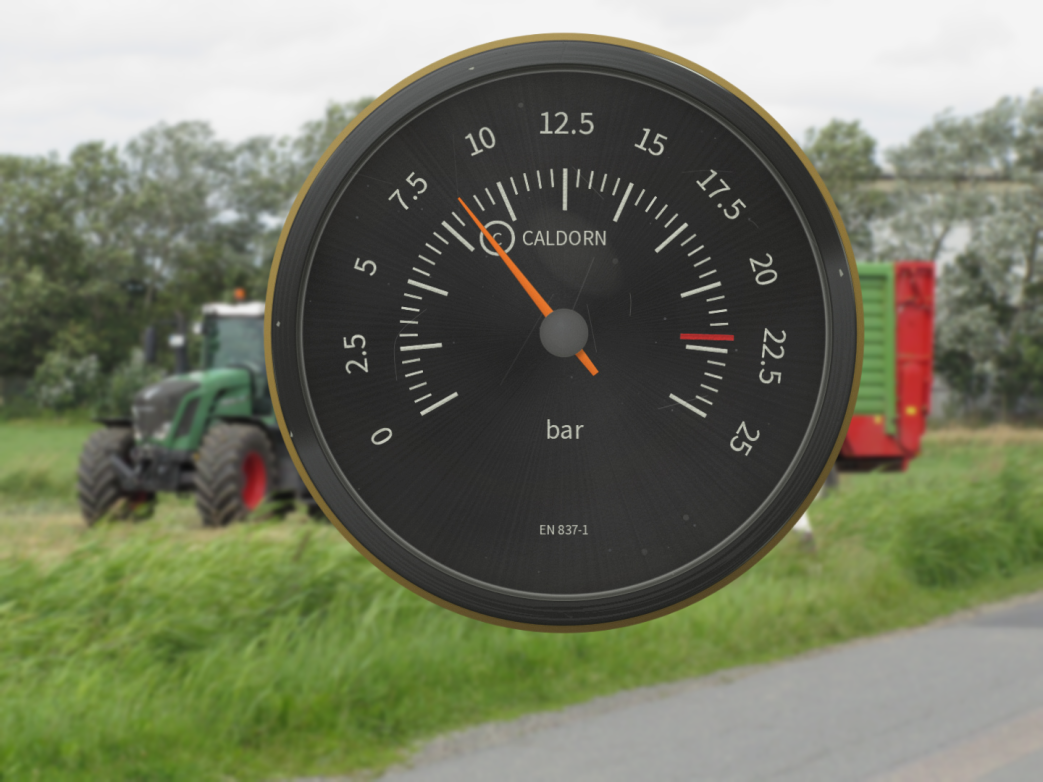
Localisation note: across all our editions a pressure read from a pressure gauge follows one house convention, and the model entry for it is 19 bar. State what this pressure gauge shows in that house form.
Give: 8.5 bar
